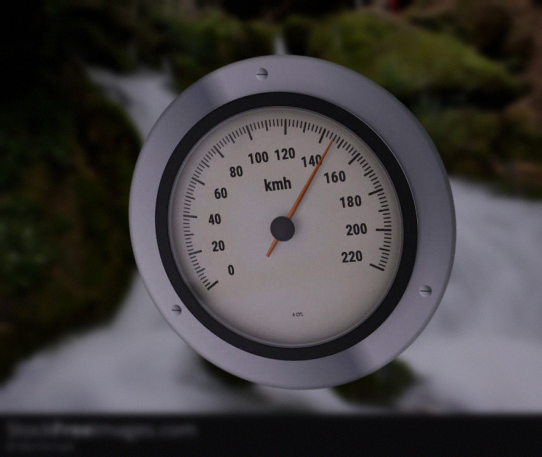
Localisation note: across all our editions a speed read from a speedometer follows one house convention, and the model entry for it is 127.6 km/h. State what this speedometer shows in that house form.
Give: 146 km/h
